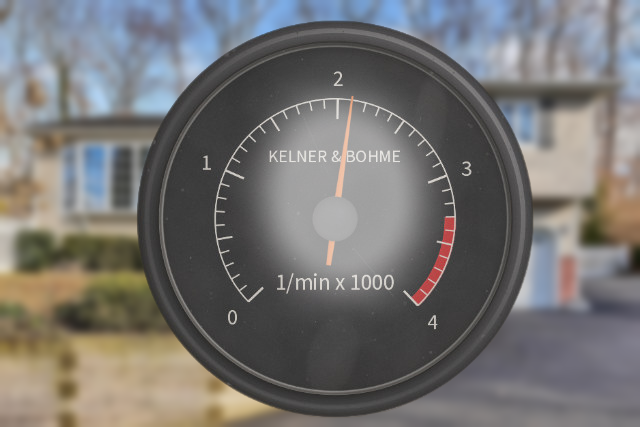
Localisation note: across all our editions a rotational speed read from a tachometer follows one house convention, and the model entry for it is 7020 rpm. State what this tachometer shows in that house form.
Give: 2100 rpm
